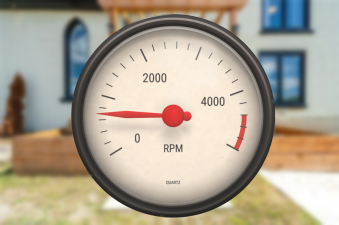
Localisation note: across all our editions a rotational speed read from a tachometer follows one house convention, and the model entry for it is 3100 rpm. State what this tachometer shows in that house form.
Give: 700 rpm
